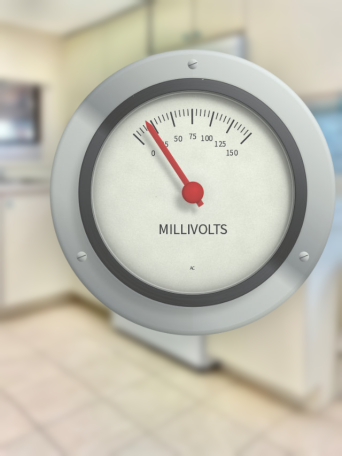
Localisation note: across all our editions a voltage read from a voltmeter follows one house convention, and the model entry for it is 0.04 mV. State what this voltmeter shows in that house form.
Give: 20 mV
